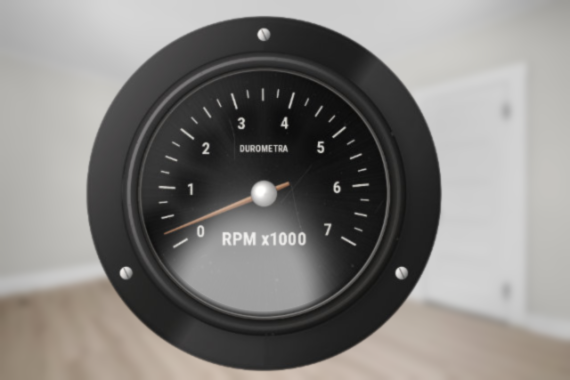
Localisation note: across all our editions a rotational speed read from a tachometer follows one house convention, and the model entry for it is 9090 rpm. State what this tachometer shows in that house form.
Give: 250 rpm
